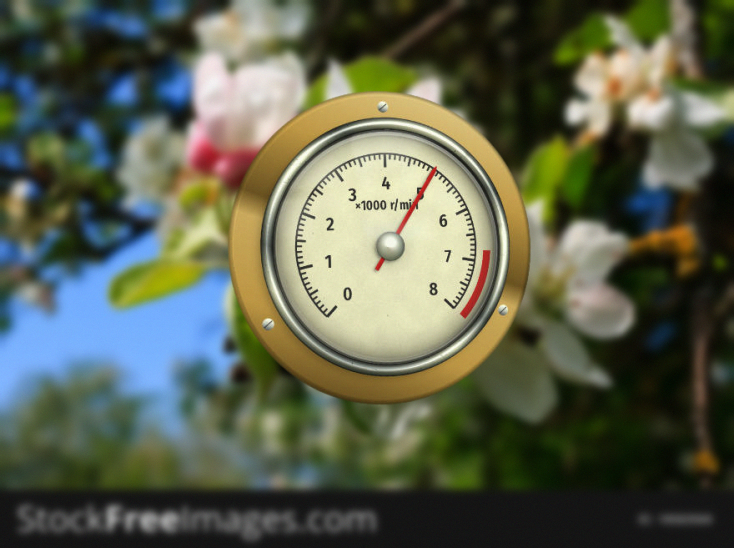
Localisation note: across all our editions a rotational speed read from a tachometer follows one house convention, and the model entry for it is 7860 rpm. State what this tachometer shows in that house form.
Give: 5000 rpm
